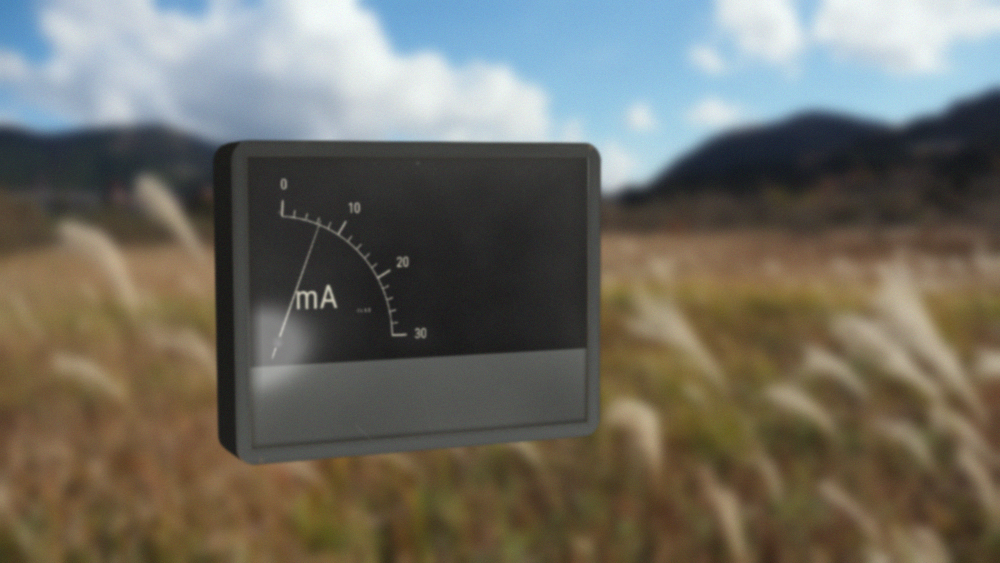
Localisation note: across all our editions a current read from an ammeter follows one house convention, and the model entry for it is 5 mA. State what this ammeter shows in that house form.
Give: 6 mA
